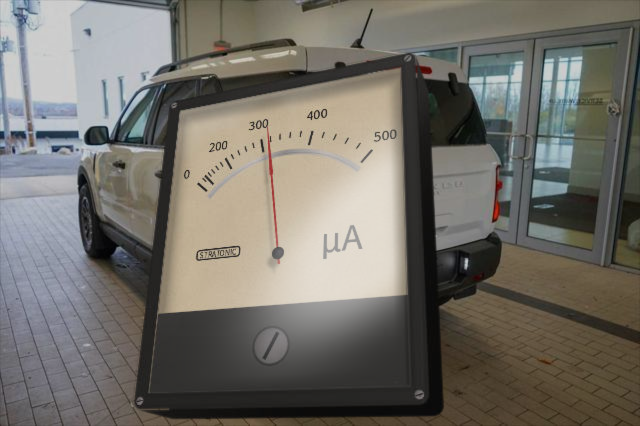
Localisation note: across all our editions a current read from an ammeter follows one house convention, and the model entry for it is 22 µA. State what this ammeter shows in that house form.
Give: 320 µA
